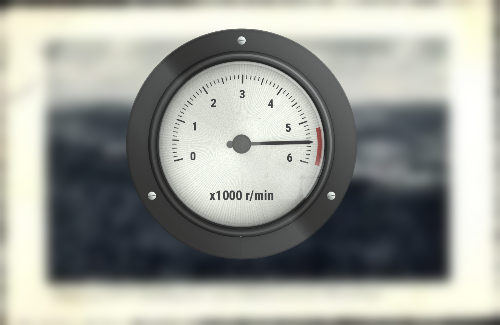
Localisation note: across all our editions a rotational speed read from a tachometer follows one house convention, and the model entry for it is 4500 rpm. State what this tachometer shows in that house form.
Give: 5500 rpm
